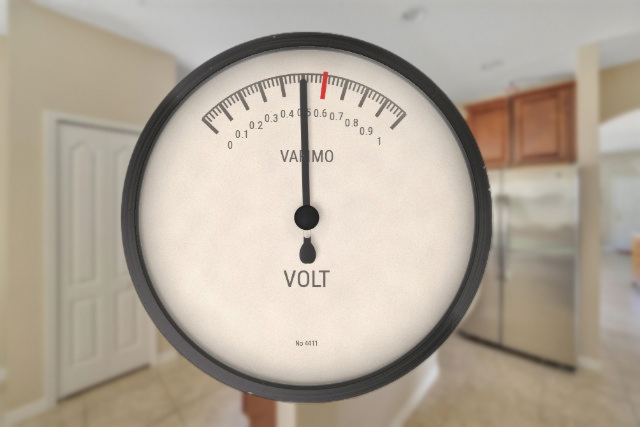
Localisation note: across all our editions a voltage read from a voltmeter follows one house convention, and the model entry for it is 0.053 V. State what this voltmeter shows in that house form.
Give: 0.5 V
